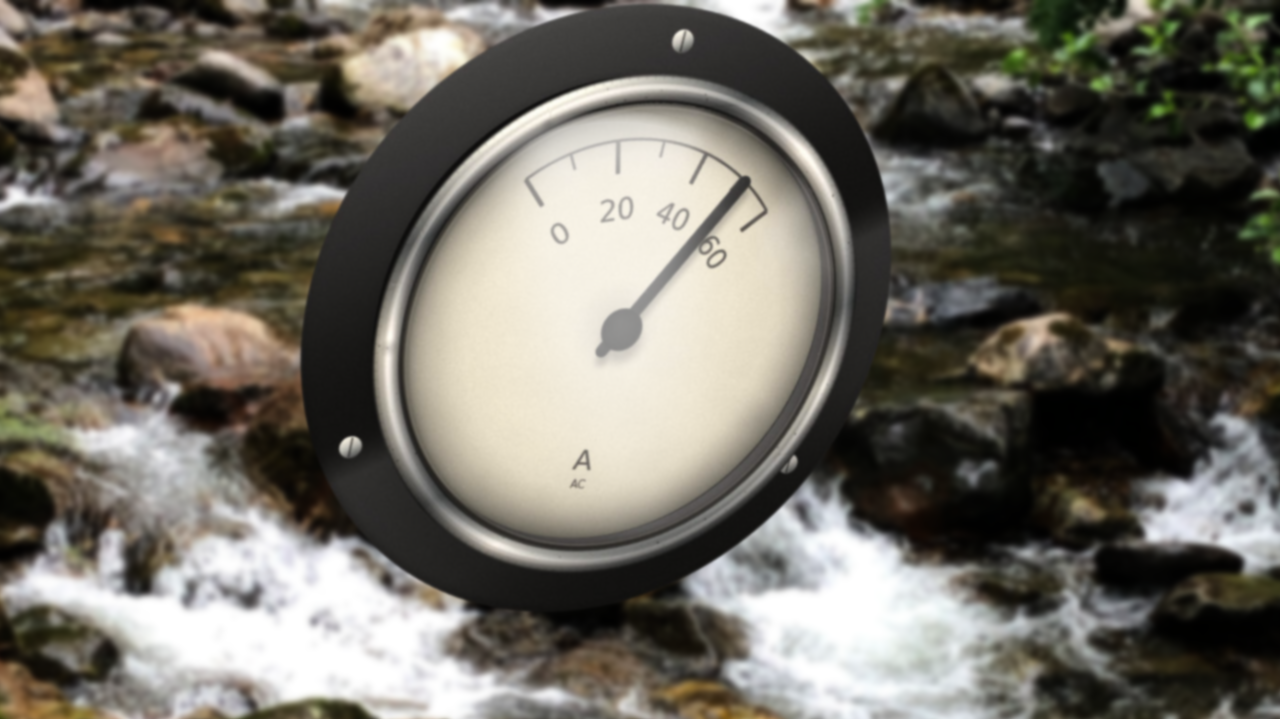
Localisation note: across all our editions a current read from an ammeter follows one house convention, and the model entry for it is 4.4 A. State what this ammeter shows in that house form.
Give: 50 A
